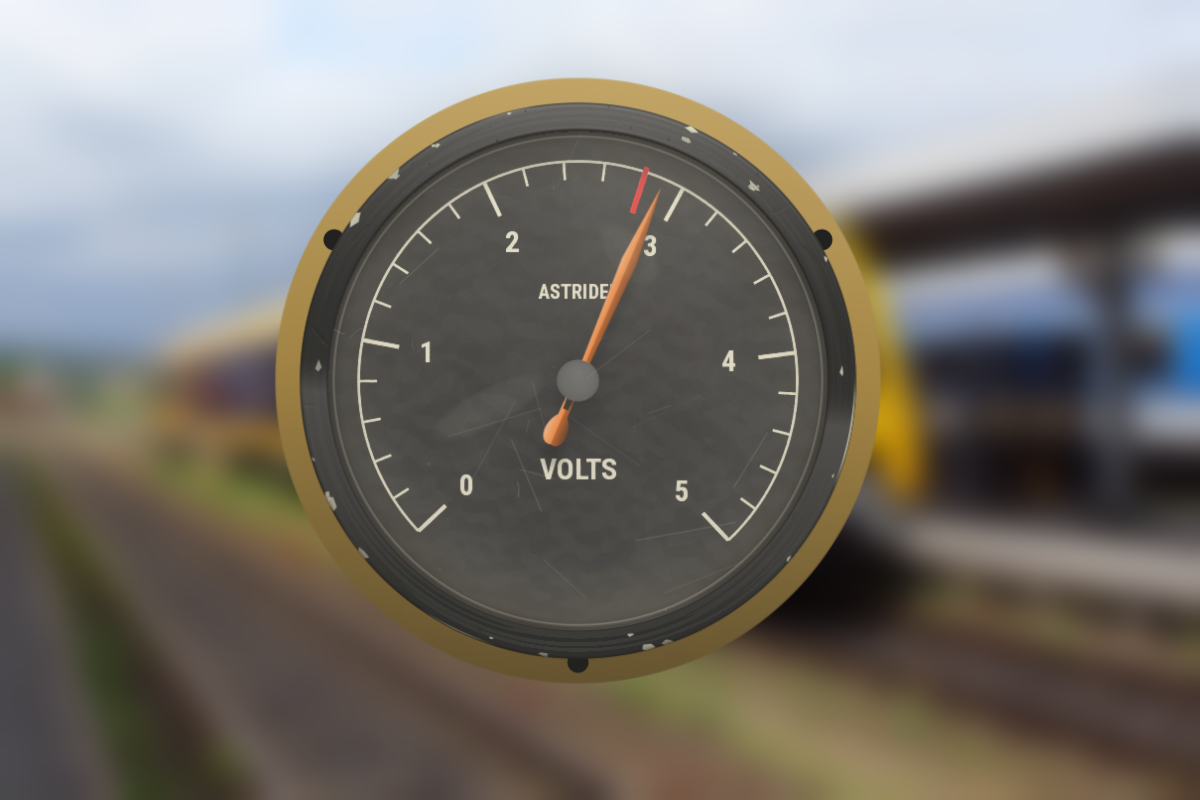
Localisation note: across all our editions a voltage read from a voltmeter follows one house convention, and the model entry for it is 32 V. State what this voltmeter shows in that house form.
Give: 2.9 V
